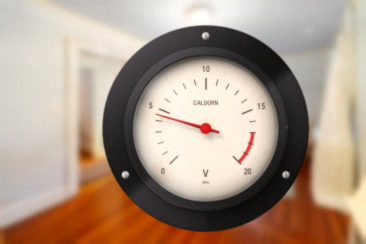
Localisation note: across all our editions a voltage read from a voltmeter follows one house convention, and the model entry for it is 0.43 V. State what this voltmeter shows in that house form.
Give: 4.5 V
